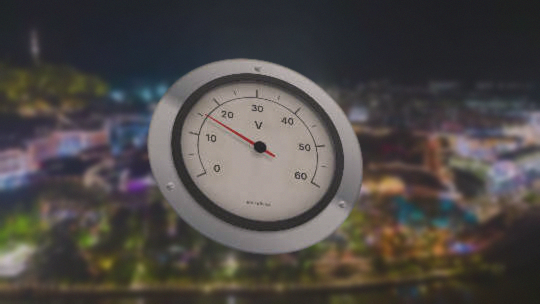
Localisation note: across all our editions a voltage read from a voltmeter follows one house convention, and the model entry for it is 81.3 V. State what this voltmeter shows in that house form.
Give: 15 V
